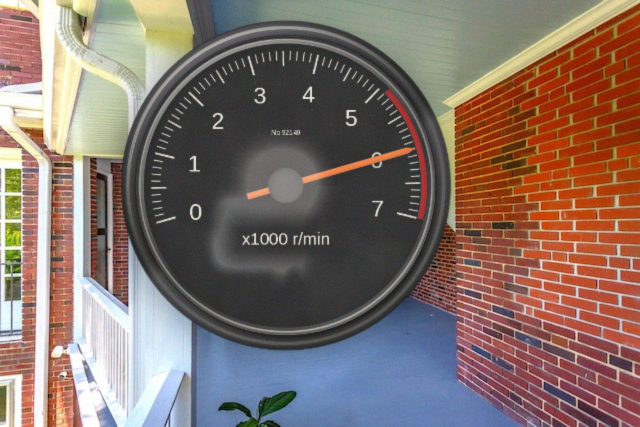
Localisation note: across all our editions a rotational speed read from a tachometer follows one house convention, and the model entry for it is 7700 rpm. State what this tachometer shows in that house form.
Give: 6000 rpm
